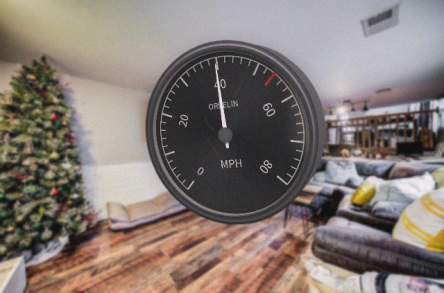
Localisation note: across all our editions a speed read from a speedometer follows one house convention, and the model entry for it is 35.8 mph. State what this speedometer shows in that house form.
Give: 40 mph
